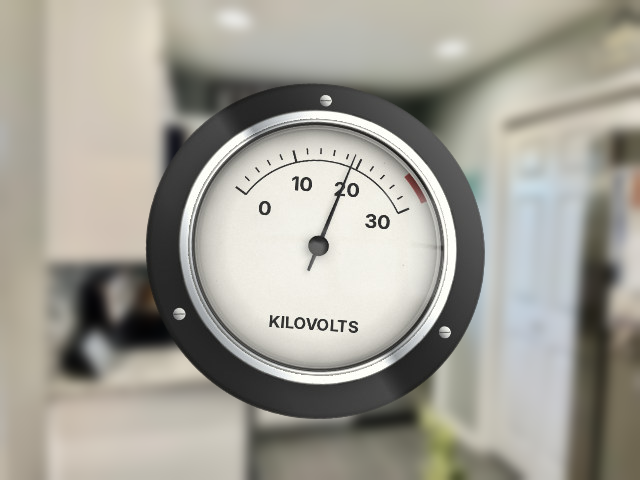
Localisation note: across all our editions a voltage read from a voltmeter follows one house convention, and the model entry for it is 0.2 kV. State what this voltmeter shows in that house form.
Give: 19 kV
